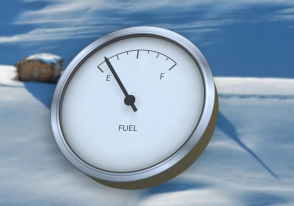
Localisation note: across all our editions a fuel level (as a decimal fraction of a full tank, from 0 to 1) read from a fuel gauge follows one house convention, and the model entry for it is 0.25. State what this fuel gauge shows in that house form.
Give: 0.125
